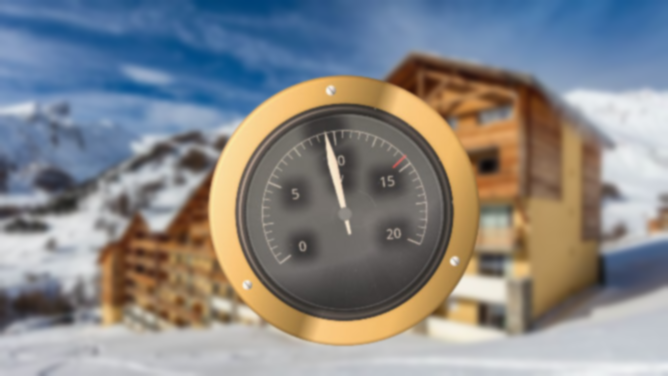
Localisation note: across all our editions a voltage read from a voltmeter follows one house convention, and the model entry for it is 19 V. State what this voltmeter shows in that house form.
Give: 9.5 V
